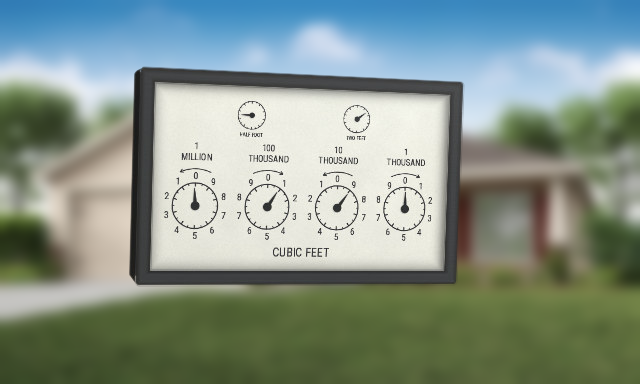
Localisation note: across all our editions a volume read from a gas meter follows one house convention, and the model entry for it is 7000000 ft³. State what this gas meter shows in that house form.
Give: 9000 ft³
